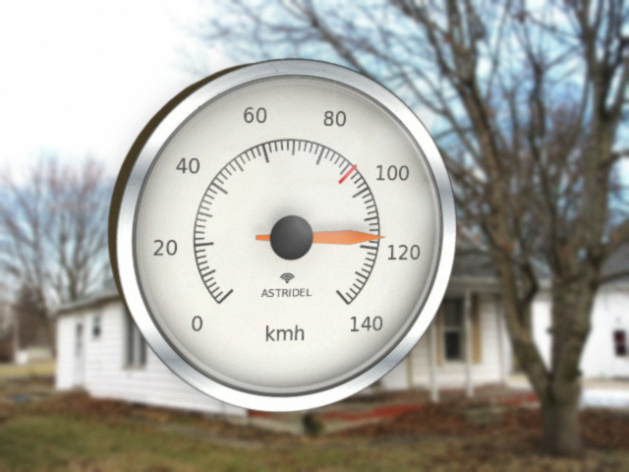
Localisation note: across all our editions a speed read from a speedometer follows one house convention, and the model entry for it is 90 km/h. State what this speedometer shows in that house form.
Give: 116 km/h
